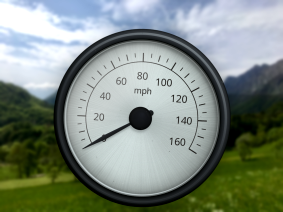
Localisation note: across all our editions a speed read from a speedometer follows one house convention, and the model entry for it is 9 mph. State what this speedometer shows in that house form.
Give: 0 mph
